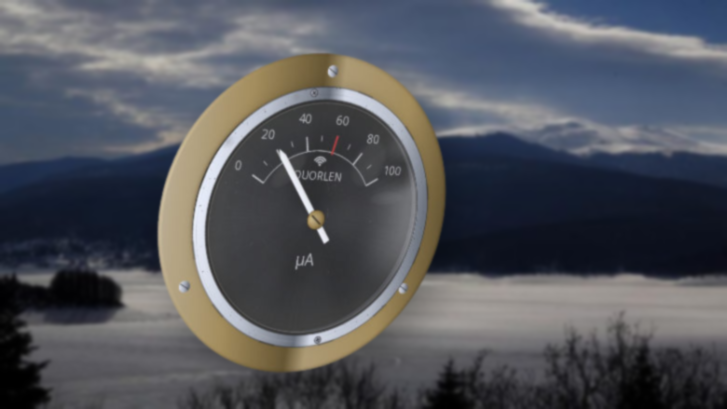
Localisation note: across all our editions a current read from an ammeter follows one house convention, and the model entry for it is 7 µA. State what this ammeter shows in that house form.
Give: 20 µA
